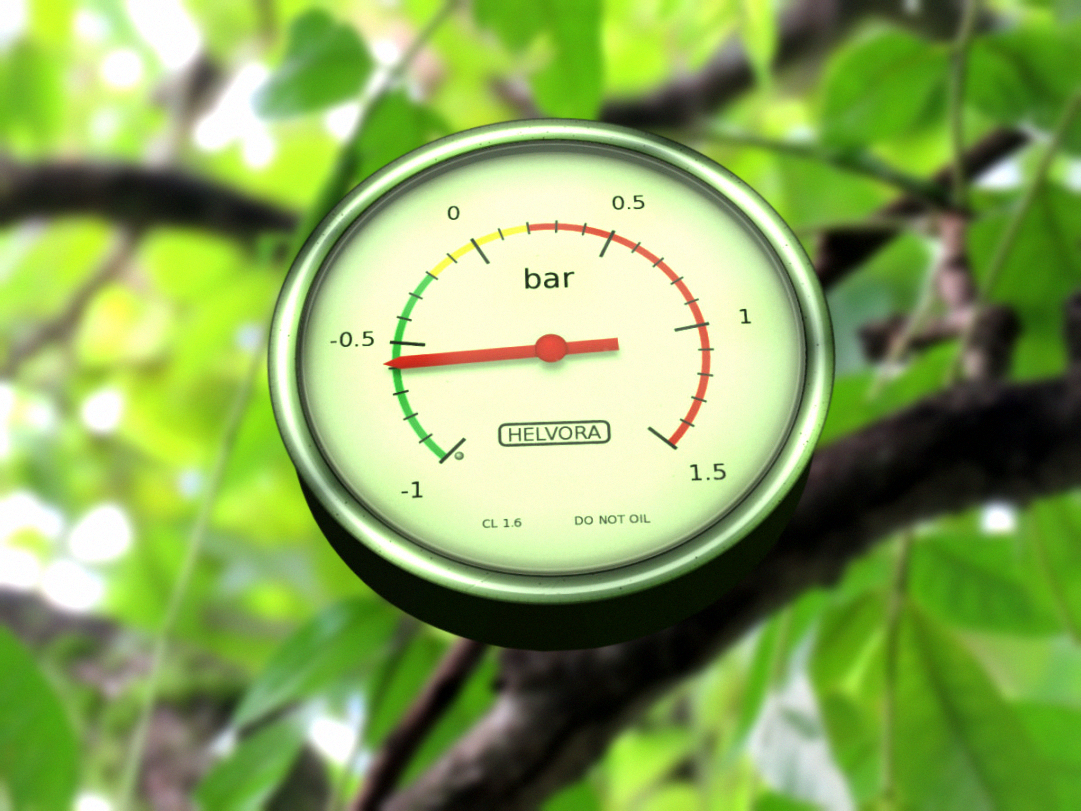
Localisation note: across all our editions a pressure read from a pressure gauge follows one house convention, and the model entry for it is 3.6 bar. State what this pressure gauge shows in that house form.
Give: -0.6 bar
